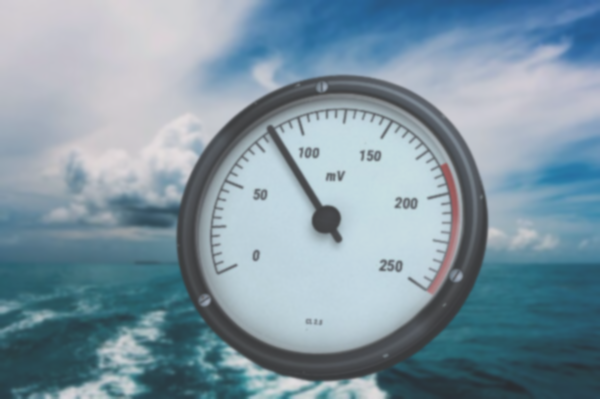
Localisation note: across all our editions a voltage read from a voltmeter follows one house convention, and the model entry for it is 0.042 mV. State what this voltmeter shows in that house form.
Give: 85 mV
